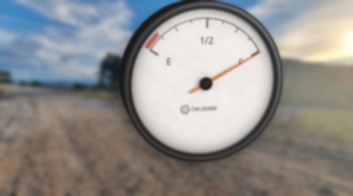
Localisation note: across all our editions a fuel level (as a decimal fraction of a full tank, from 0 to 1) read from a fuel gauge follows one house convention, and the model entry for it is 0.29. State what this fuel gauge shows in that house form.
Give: 1
